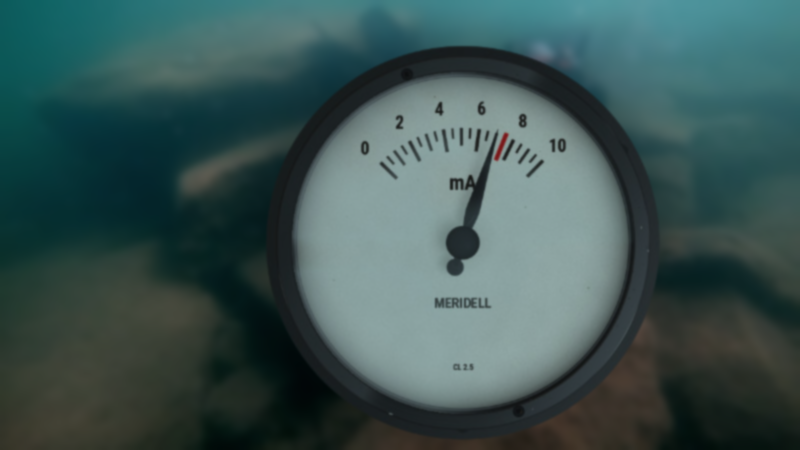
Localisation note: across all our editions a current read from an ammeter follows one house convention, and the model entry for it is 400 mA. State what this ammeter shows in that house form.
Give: 7 mA
